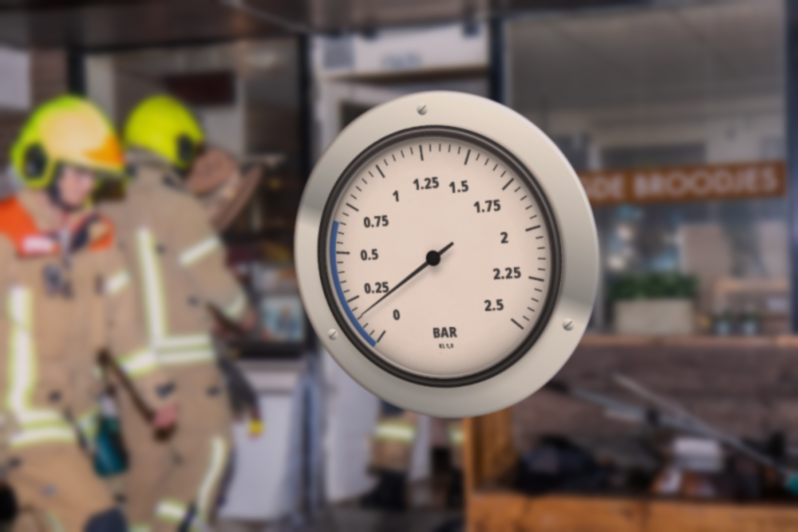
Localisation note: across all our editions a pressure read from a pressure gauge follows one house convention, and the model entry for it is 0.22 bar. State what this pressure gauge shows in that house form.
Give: 0.15 bar
